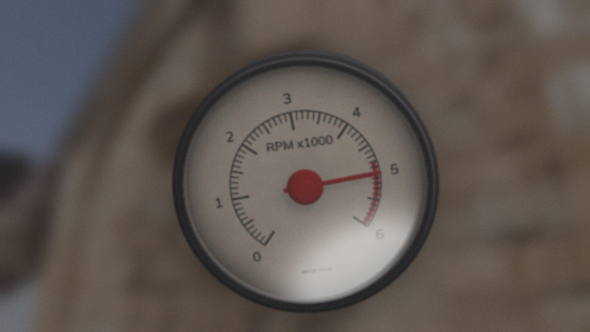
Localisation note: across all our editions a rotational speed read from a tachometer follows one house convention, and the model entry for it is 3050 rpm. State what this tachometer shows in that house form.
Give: 5000 rpm
